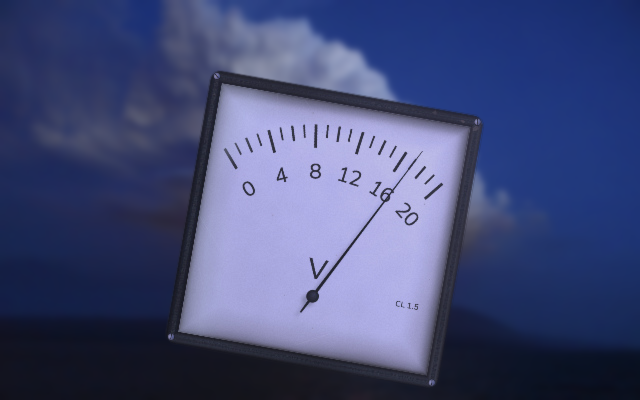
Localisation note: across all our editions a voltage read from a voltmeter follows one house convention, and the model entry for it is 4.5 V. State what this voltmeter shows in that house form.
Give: 17 V
